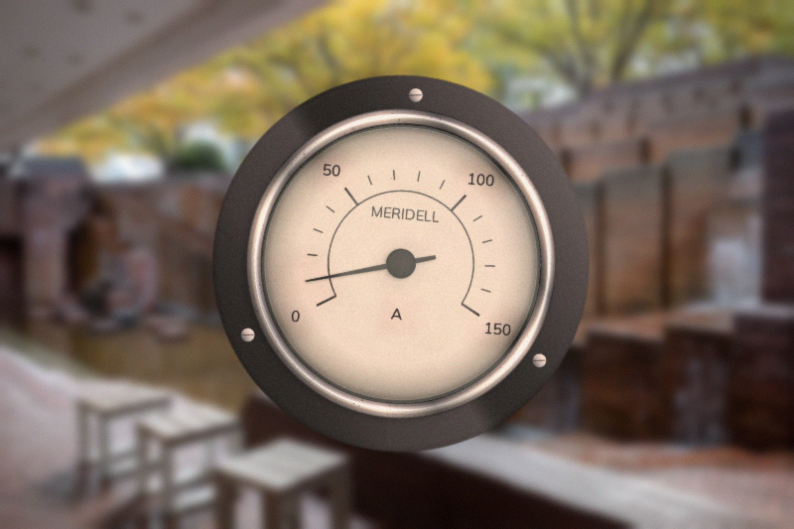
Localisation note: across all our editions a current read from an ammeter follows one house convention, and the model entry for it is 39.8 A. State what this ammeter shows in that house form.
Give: 10 A
